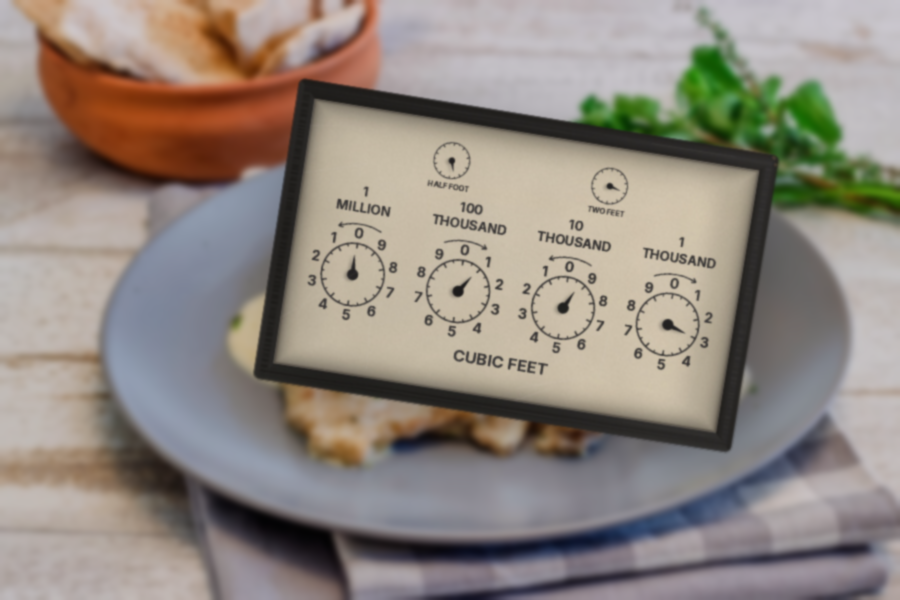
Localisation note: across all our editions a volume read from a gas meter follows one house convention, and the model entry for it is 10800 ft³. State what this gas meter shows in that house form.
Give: 9300 ft³
